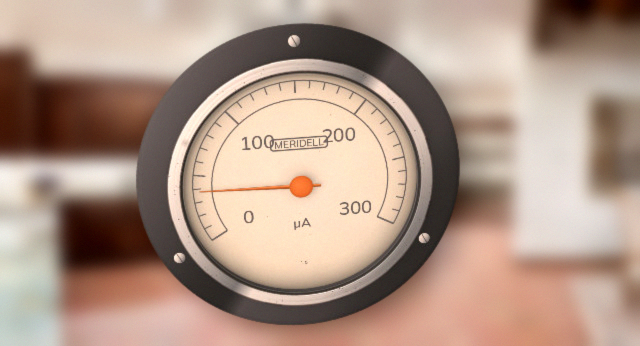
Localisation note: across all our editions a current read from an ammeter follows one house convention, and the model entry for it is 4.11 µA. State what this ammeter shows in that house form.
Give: 40 µA
